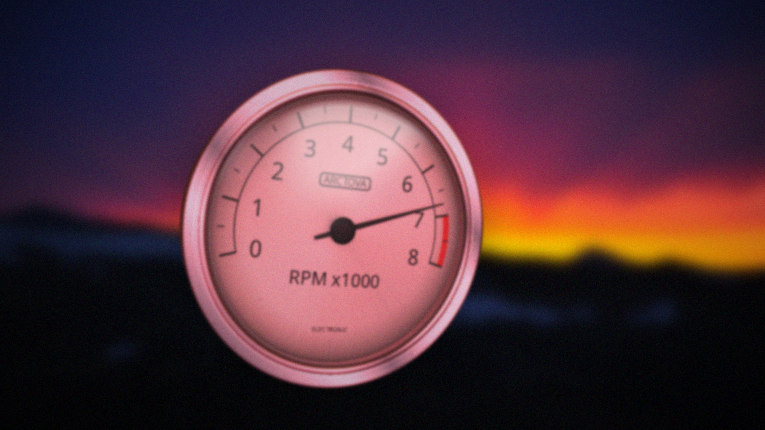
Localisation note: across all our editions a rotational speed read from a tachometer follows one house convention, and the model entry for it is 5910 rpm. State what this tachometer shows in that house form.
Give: 6750 rpm
